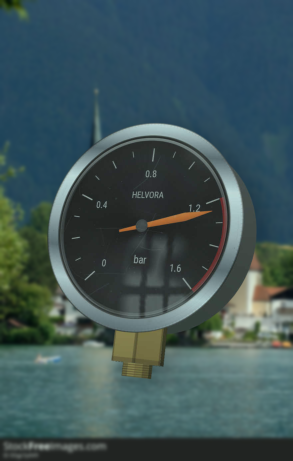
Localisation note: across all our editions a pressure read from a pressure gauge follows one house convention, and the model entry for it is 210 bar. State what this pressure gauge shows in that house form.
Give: 1.25 bar
